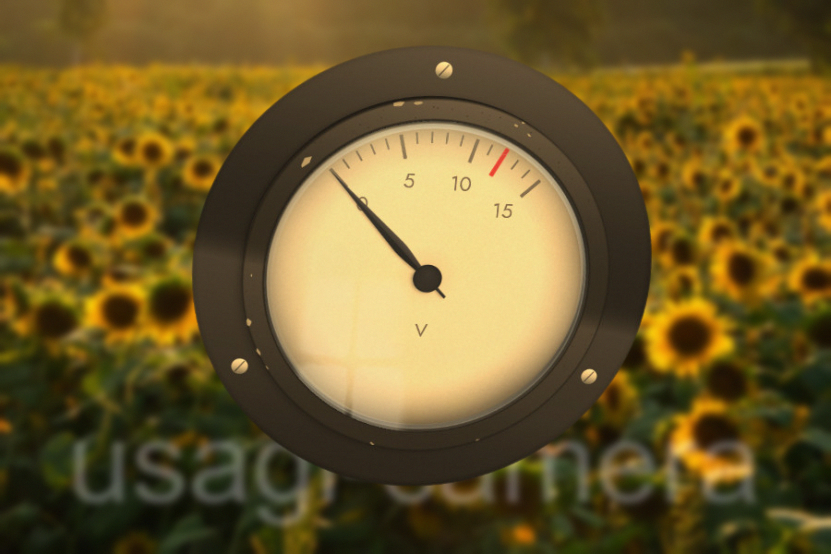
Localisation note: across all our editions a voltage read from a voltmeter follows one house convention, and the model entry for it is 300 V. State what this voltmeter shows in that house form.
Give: 0 V
